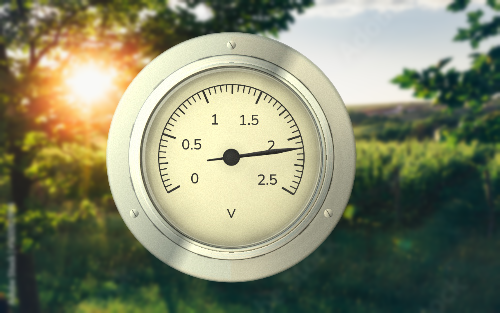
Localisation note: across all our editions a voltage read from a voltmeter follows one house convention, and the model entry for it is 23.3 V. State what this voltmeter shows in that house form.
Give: 2.1 V
